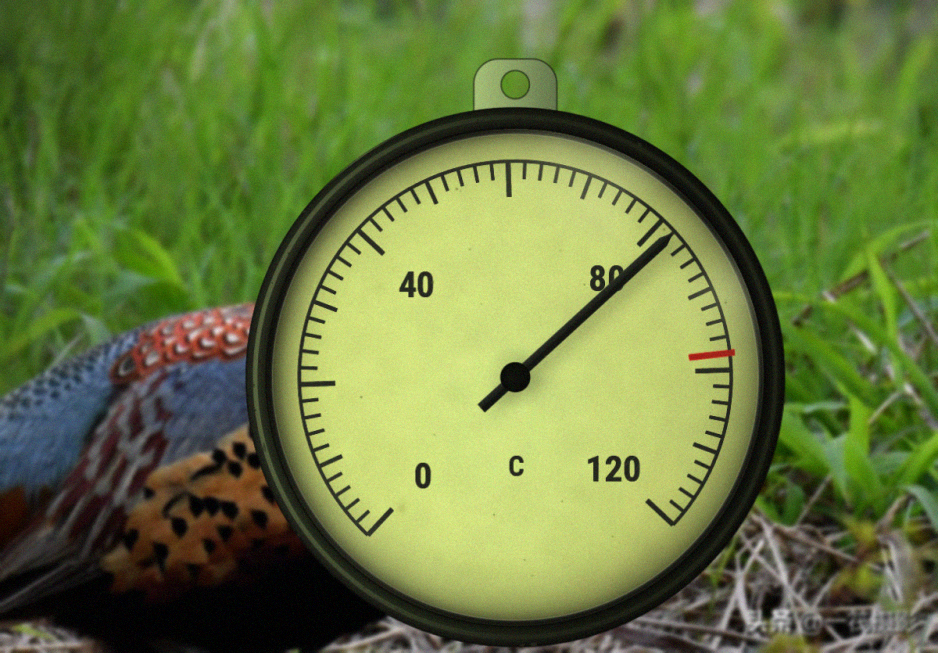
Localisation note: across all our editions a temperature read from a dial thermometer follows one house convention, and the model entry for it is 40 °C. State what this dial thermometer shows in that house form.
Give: 82 °C
